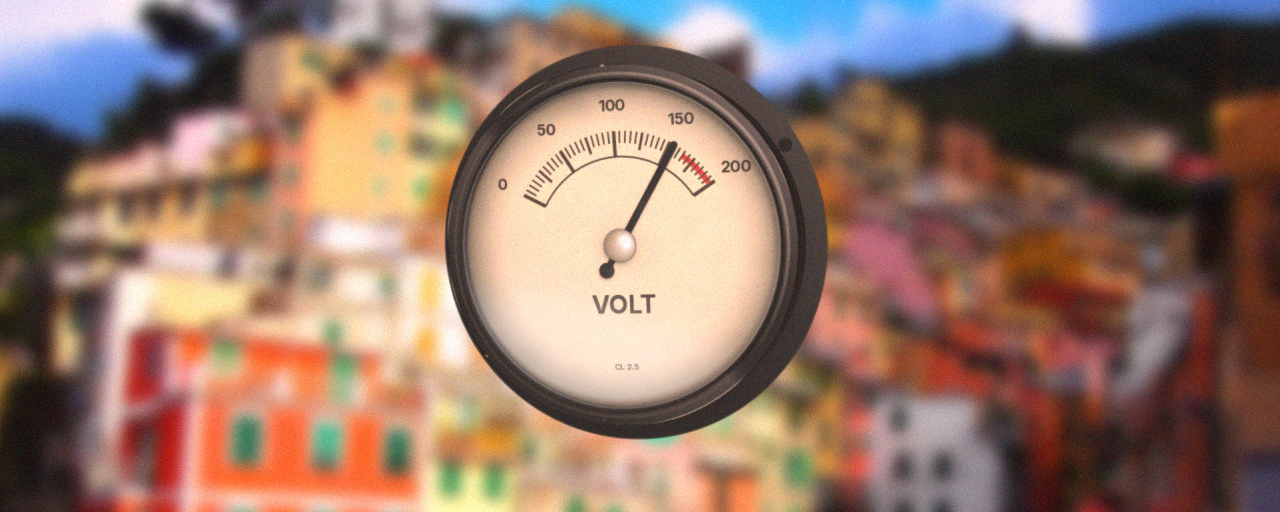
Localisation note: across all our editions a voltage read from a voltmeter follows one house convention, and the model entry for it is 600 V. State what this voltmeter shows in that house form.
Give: 155 V
